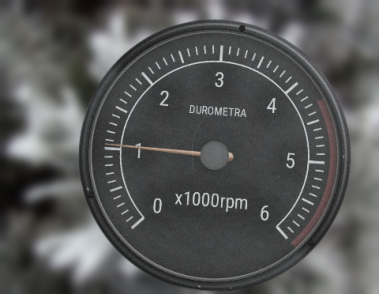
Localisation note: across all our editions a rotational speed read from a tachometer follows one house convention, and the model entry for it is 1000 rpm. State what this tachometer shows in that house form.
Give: 1050 rpm
